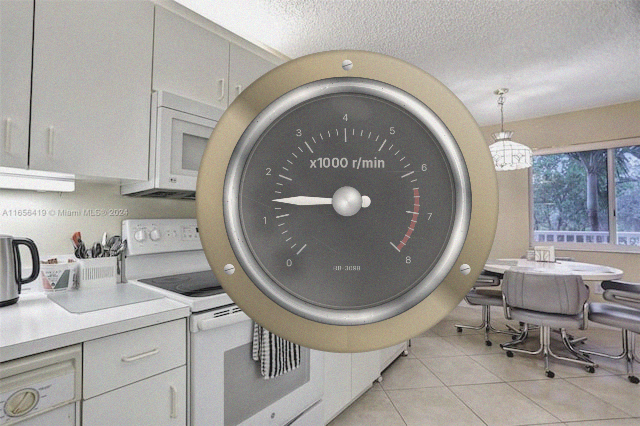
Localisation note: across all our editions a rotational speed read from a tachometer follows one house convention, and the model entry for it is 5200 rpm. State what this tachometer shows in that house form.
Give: 1400 rpm
